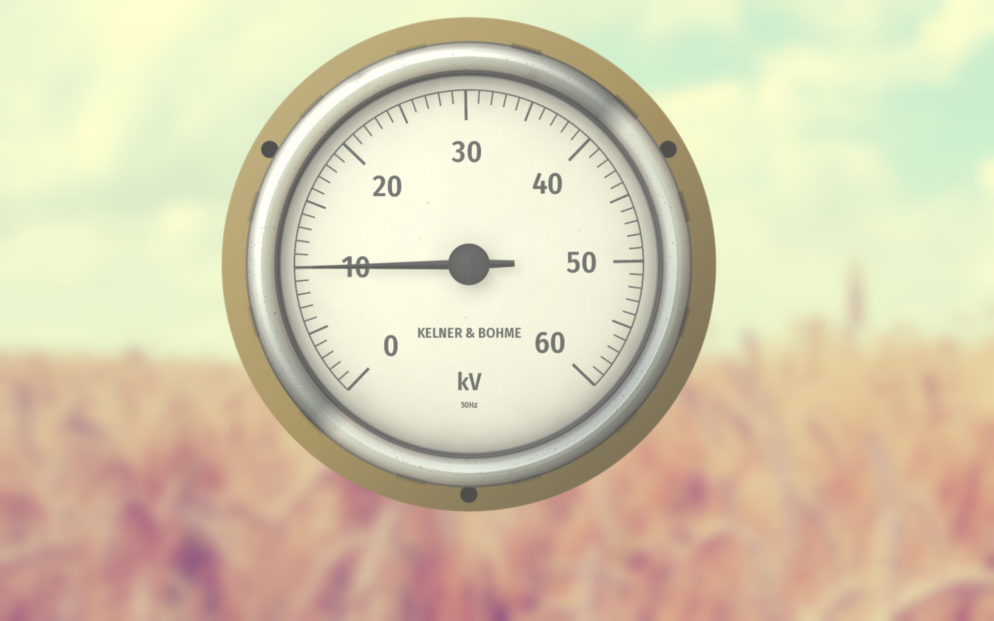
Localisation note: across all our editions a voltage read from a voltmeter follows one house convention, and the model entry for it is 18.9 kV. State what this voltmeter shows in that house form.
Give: 10 kV
